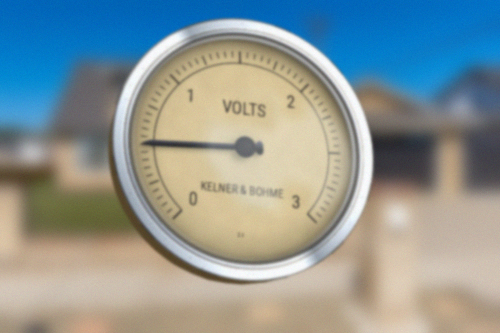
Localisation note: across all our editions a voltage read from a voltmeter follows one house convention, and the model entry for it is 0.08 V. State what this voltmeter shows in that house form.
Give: 0.5 V
